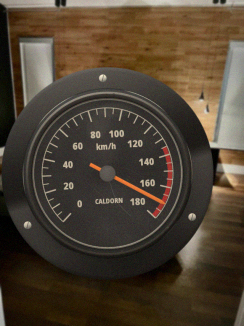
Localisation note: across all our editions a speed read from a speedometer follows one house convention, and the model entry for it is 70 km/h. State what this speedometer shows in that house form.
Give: 170 km/h
